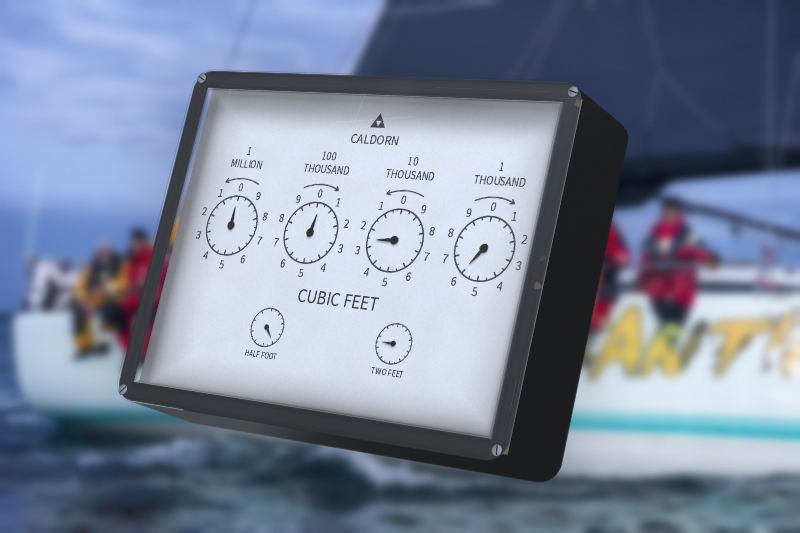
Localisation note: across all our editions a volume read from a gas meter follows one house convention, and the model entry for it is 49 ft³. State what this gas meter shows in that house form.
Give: 2600 ft³
